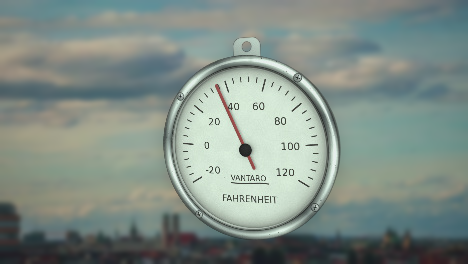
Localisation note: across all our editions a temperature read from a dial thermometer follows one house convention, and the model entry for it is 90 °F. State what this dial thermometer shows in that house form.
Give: 36 °F
